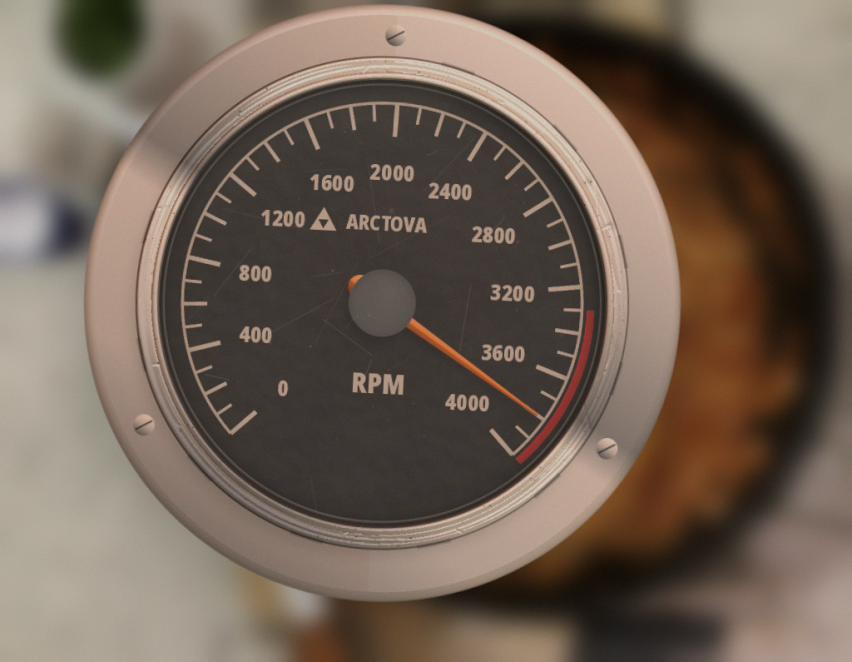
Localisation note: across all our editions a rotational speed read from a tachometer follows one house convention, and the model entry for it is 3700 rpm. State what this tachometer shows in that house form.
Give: 3800 rpm
